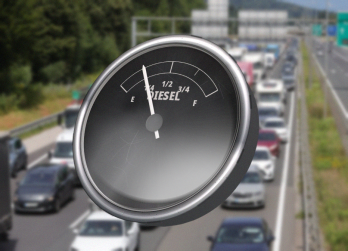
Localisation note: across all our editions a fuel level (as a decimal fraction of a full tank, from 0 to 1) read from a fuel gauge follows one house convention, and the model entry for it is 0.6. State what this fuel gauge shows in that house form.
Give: 0.25
